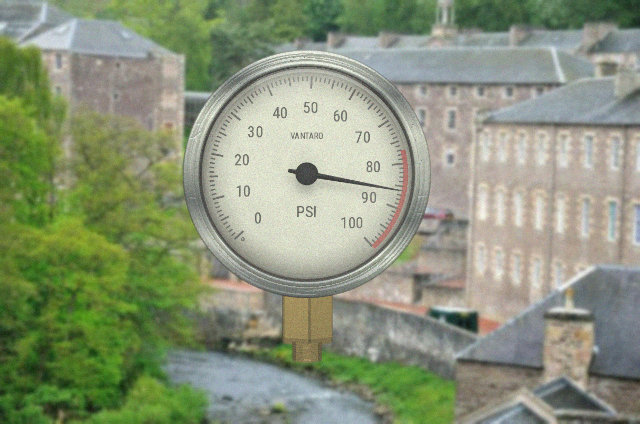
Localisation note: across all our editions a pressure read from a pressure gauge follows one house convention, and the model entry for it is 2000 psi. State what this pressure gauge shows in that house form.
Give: 86 psi
